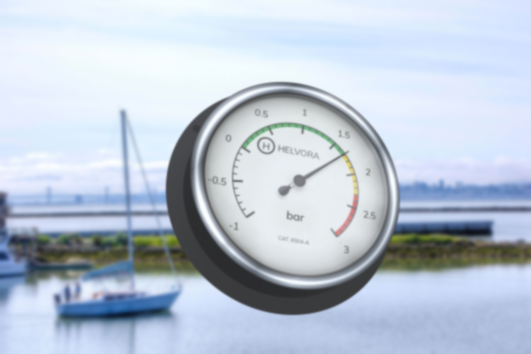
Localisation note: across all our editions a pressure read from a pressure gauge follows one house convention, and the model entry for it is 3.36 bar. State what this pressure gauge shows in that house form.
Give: 1.7 bar
